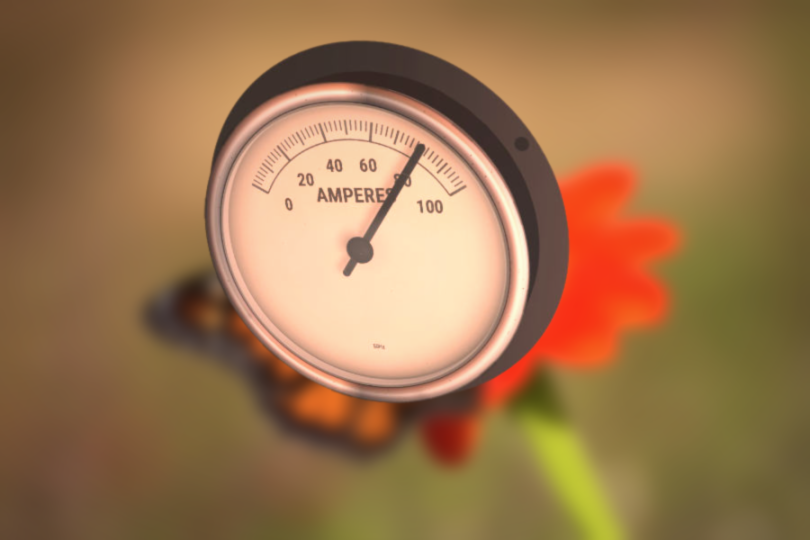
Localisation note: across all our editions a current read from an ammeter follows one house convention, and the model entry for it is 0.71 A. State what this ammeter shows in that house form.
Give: 80 A
